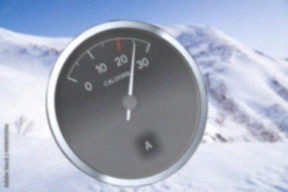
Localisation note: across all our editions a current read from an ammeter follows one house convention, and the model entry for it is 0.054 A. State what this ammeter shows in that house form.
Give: 25 A
